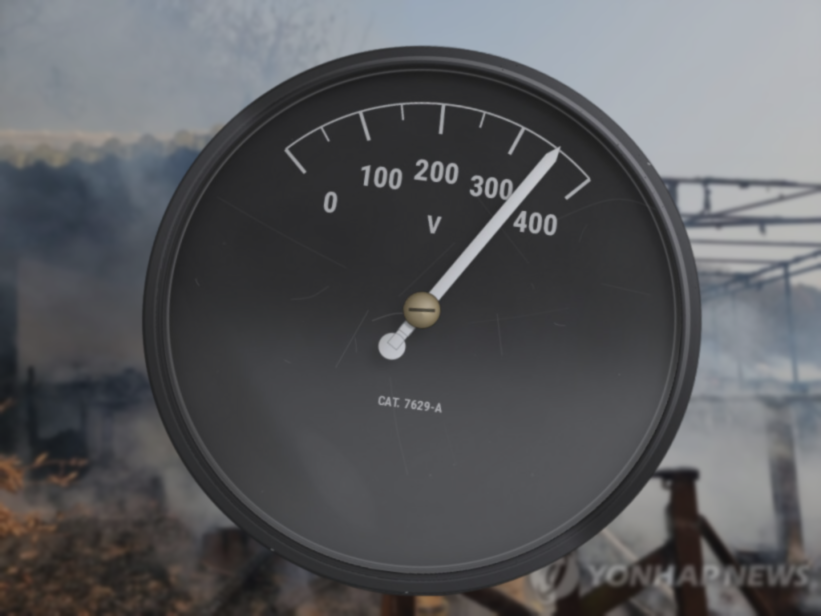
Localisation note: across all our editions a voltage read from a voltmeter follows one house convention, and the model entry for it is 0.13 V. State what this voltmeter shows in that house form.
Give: 350 V
